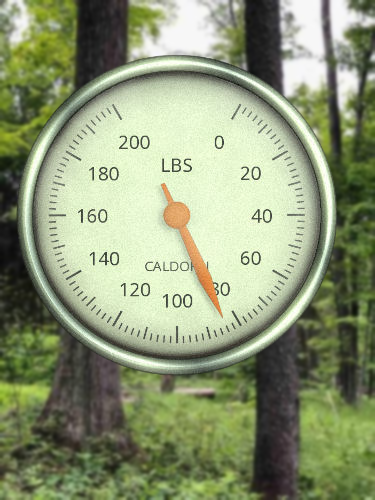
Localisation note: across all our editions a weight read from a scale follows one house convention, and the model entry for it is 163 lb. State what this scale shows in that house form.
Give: 84 lb
